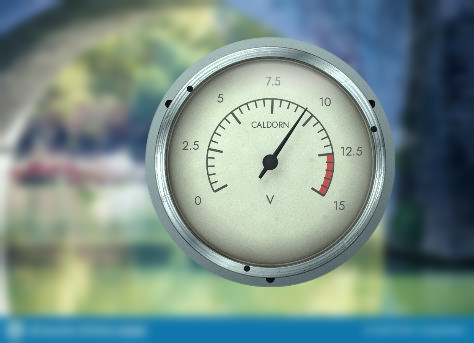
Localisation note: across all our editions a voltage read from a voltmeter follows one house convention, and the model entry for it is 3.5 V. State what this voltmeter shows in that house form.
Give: 9.5 V
